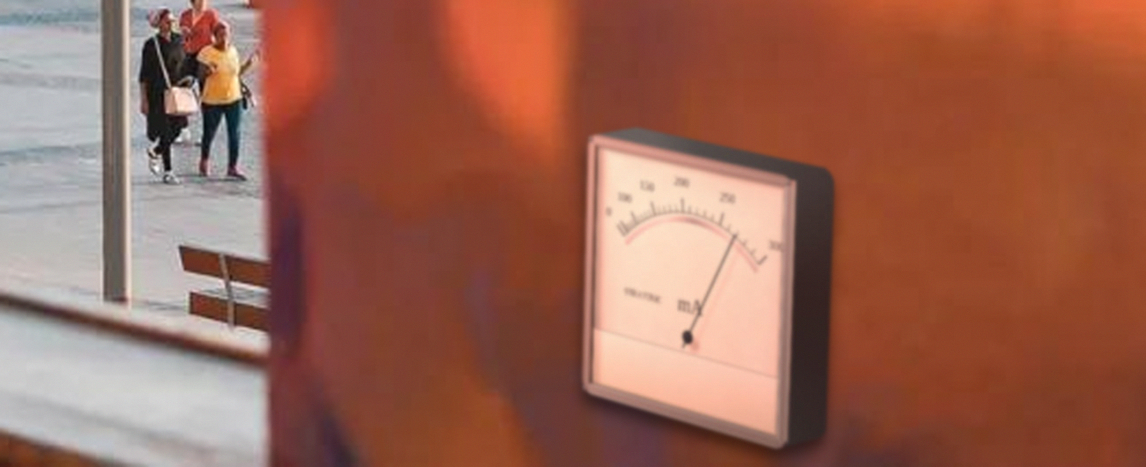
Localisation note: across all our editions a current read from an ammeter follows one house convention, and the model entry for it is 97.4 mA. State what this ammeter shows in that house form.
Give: 270 mA
